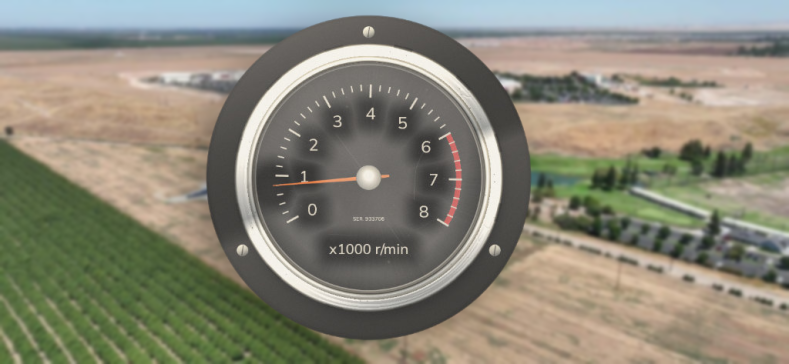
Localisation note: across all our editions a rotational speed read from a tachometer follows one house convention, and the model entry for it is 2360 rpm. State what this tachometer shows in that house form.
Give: 800 rpm
